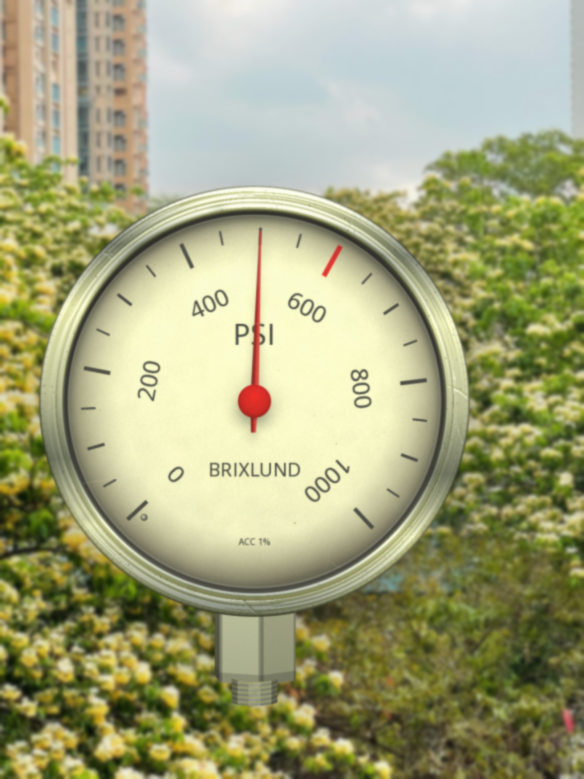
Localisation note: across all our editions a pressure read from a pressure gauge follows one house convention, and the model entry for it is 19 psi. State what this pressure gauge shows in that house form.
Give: 500 psi
